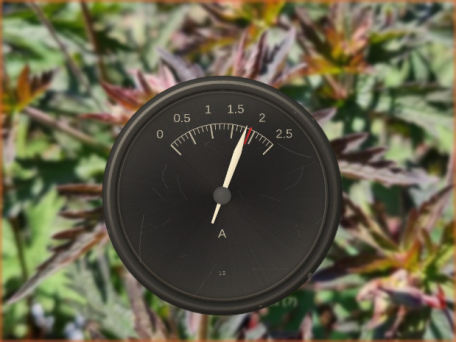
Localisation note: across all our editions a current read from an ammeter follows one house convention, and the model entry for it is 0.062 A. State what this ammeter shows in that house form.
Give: 1.8 A
